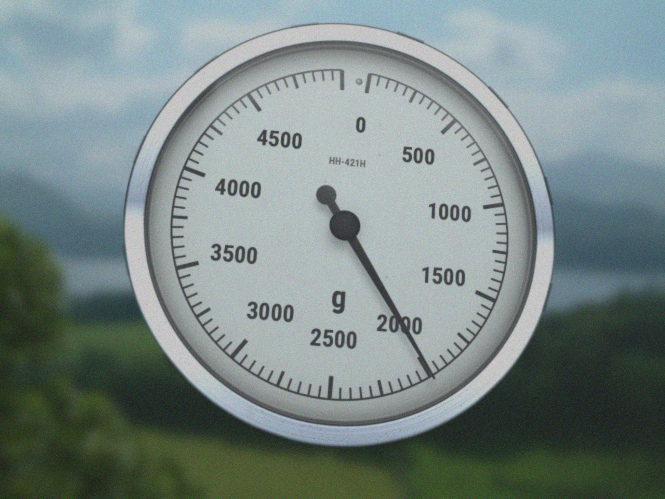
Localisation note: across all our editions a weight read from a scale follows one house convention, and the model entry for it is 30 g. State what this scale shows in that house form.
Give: 2000 g
